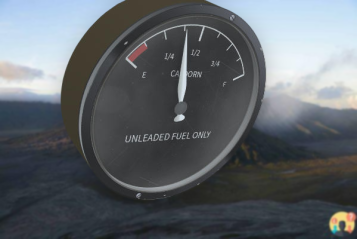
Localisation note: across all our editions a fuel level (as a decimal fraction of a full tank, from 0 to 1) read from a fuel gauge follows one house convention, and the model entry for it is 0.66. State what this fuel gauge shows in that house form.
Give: 0.375
